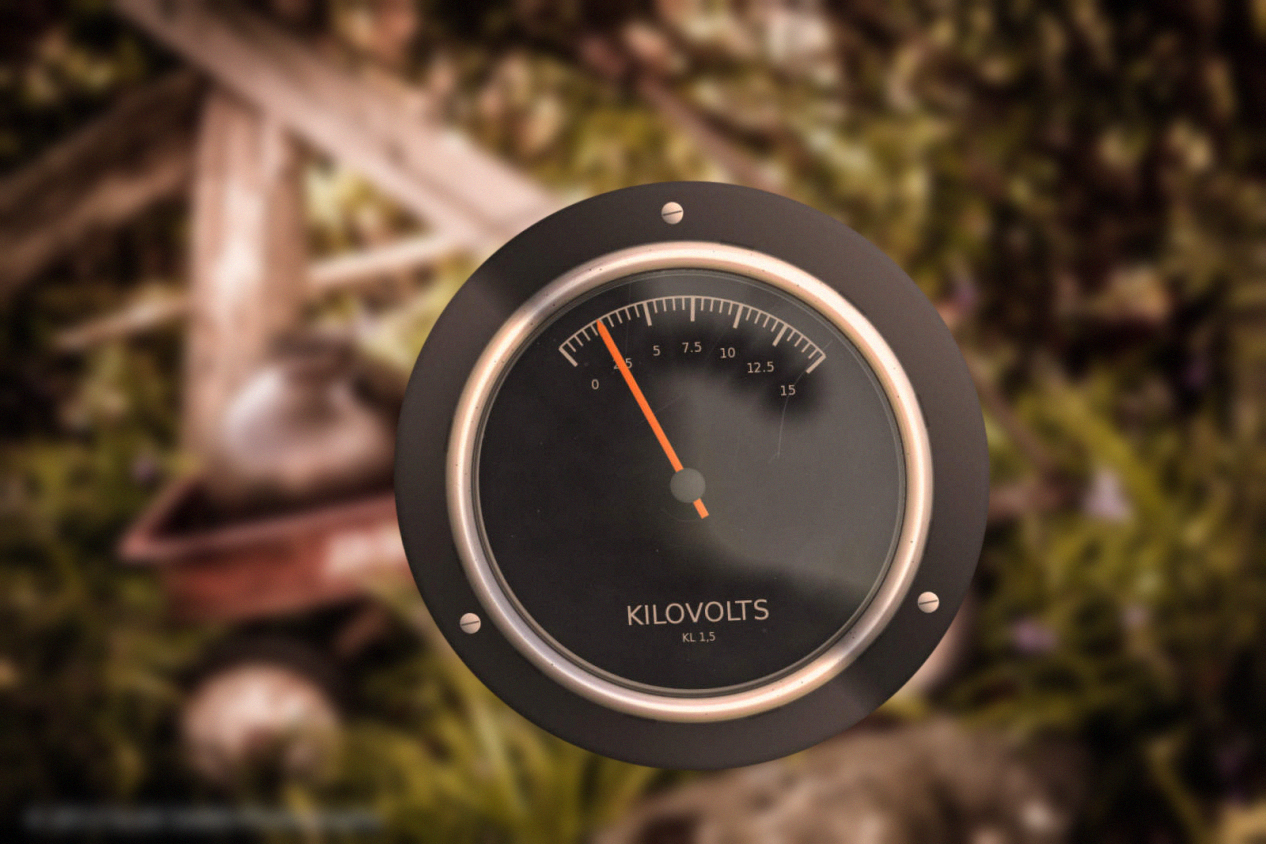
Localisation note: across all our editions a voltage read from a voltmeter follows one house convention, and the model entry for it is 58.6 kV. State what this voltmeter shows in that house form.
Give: 2.5 kV
